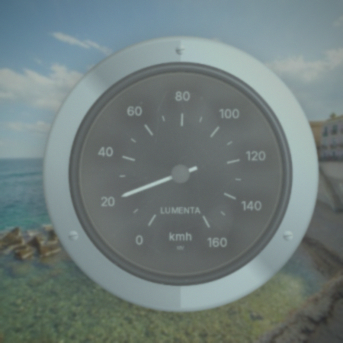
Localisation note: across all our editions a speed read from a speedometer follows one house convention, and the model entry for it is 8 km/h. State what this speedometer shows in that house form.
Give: 20 km/h
